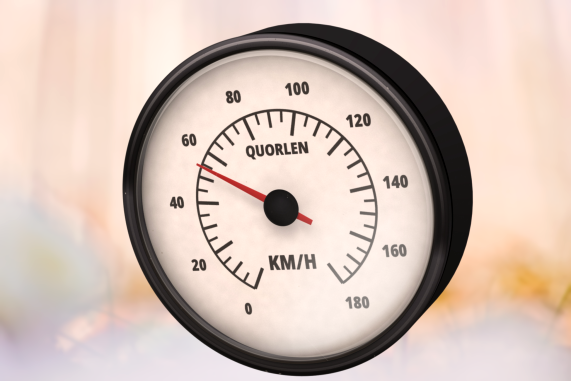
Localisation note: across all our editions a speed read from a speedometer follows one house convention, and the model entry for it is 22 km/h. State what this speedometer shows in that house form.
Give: 55 km/h
